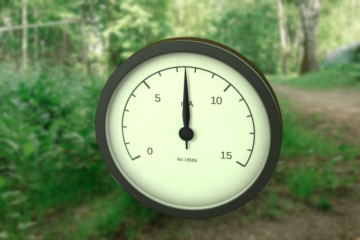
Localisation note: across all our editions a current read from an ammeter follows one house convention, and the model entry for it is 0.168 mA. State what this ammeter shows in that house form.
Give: 7.5 mA
